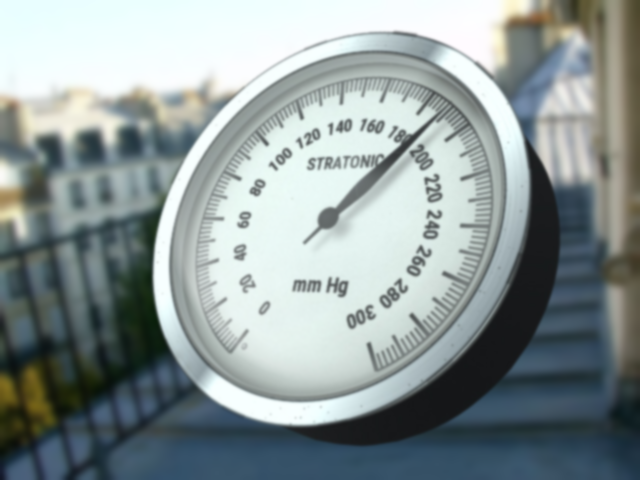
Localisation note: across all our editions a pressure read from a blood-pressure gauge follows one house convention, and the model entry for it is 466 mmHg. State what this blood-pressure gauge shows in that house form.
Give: 190 mmHg
